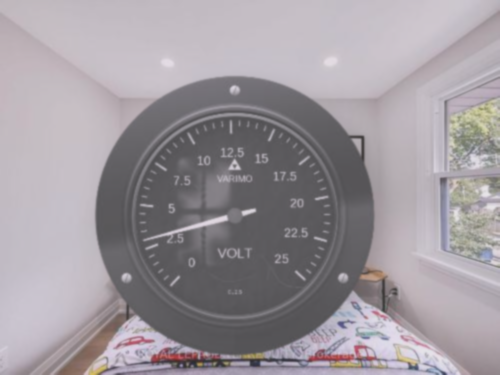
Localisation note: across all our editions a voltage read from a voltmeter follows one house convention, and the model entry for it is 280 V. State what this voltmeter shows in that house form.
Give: 3 V
